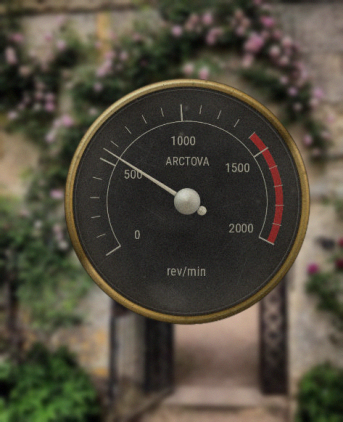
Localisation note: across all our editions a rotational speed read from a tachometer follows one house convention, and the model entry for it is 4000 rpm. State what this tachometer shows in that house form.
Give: 550 rpm
